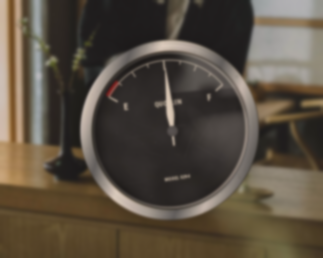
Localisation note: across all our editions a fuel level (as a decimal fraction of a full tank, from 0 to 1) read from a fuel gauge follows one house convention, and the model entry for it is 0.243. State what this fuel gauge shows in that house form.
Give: 0.5
